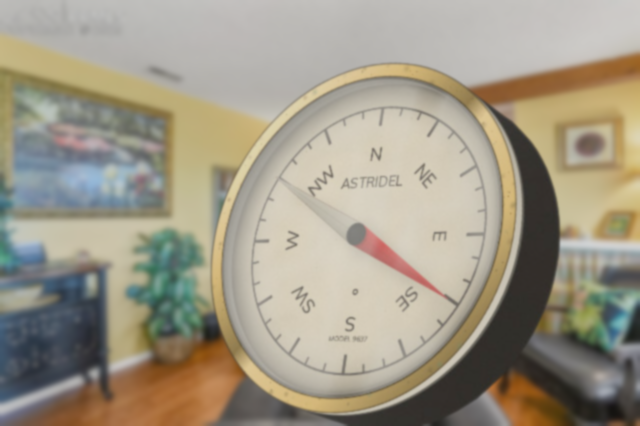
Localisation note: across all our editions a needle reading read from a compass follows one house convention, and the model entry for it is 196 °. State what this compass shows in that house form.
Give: 120 °
